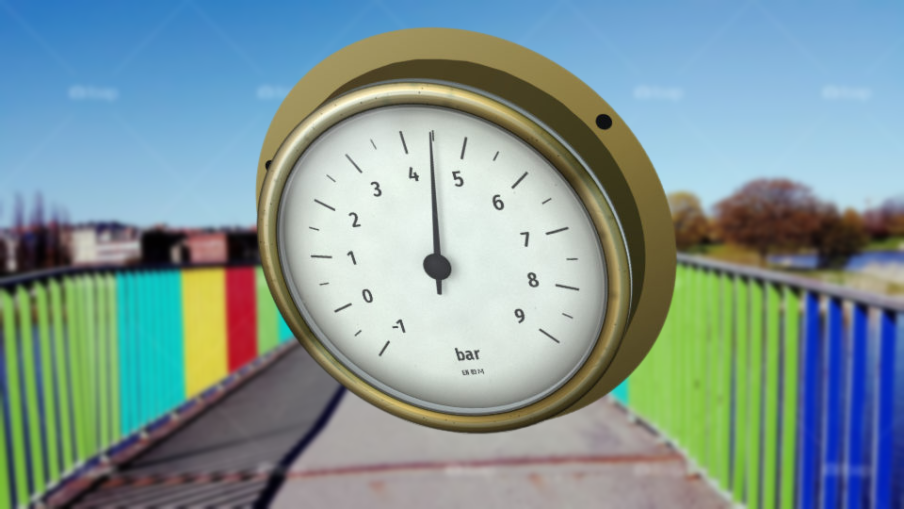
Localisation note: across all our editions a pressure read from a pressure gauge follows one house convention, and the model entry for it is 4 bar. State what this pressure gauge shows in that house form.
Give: 4.5 bar
